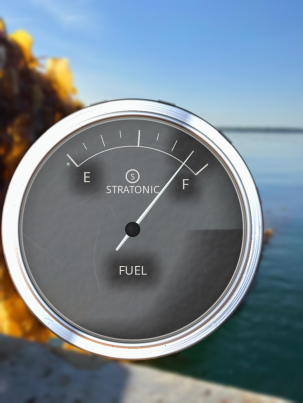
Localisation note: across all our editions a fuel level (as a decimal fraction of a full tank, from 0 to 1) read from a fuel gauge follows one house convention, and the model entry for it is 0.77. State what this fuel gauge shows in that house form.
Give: 0.875
